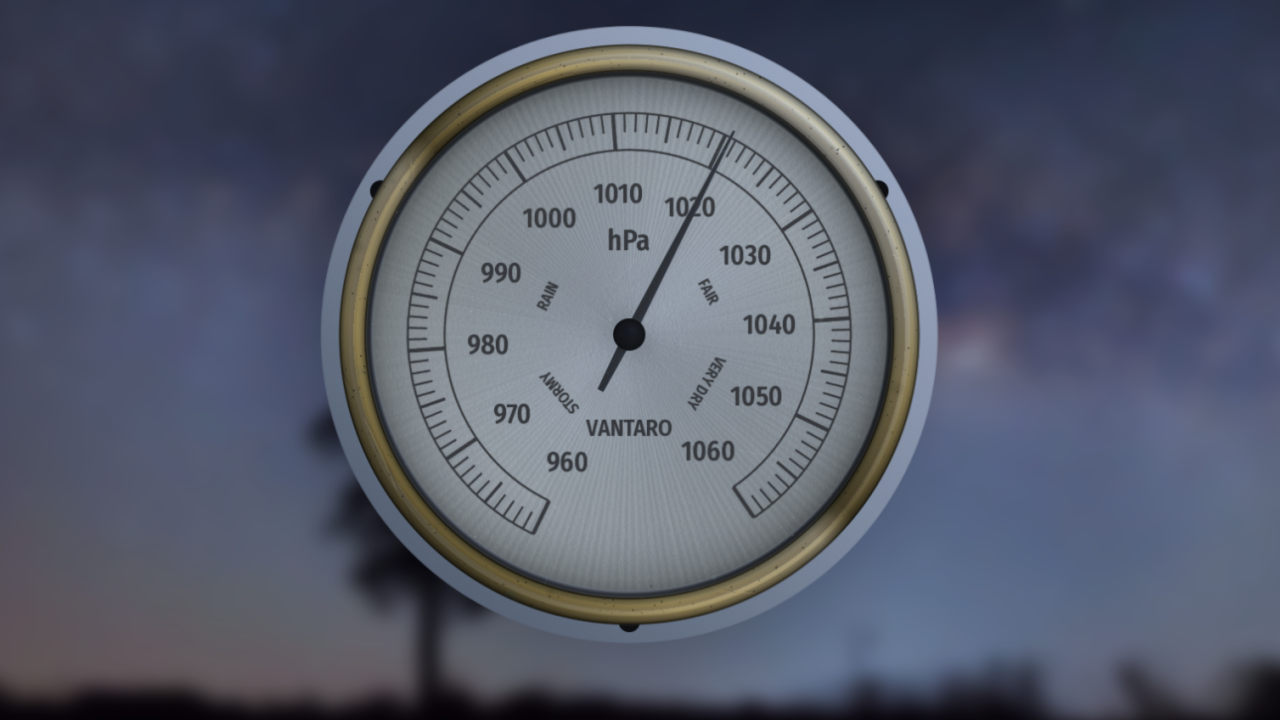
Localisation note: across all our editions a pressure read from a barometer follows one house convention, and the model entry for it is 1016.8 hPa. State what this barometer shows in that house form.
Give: 1020.5 hPa
